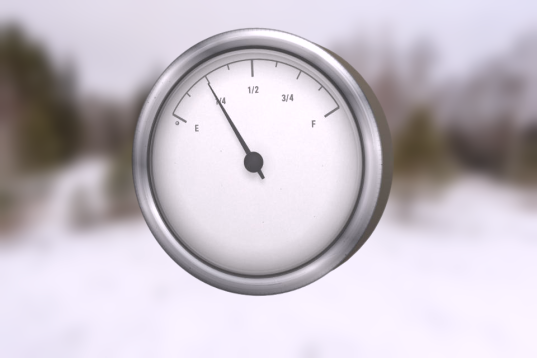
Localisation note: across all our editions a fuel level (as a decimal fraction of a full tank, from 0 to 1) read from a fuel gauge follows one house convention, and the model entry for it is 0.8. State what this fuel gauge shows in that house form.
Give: 0.25
